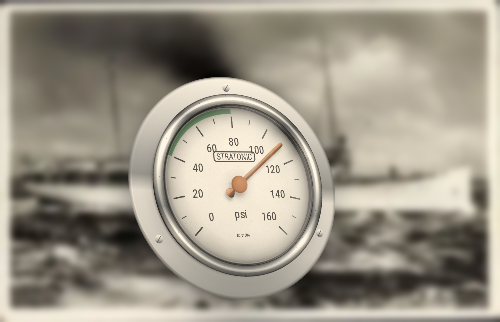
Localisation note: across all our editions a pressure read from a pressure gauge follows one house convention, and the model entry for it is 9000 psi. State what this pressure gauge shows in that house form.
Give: 110 psi
